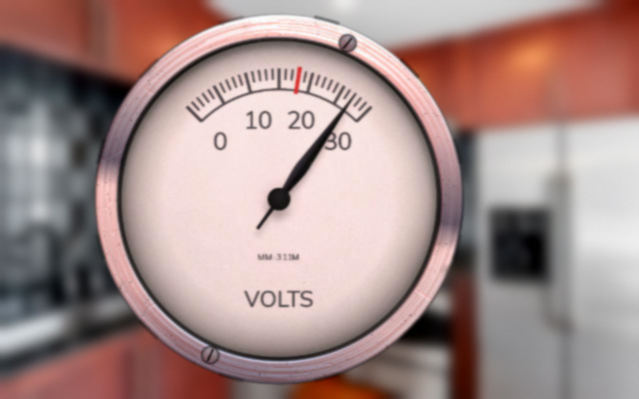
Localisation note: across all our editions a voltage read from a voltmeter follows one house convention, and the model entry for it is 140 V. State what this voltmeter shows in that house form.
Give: 27 V
